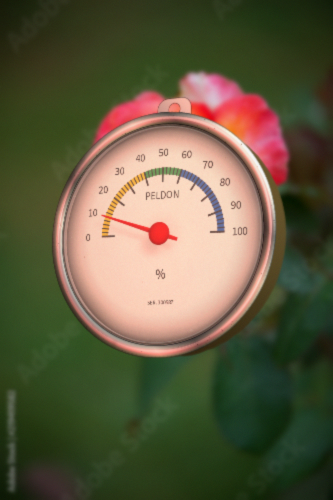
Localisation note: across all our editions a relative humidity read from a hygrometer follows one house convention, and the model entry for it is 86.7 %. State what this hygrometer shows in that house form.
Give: 10 %
